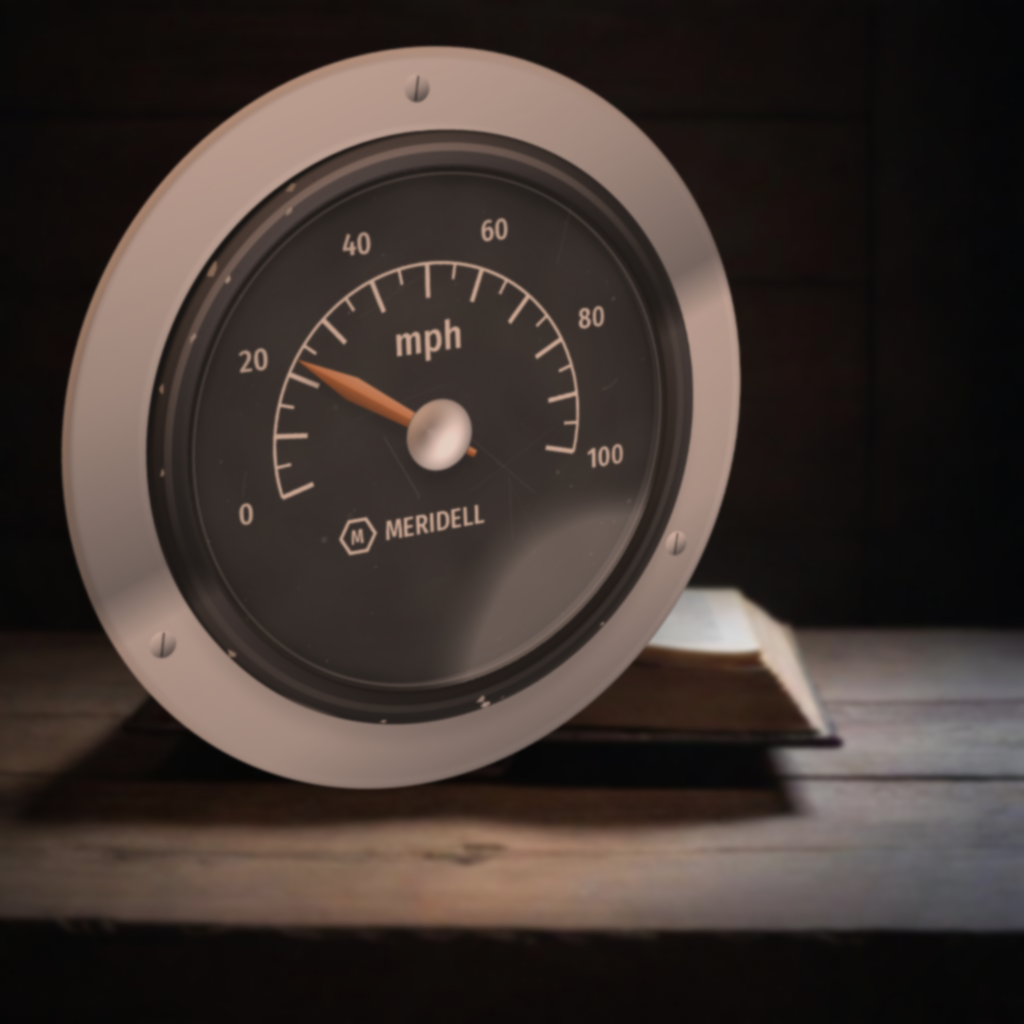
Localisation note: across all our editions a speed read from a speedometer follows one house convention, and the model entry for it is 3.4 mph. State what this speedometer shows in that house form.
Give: 22.5 mph
